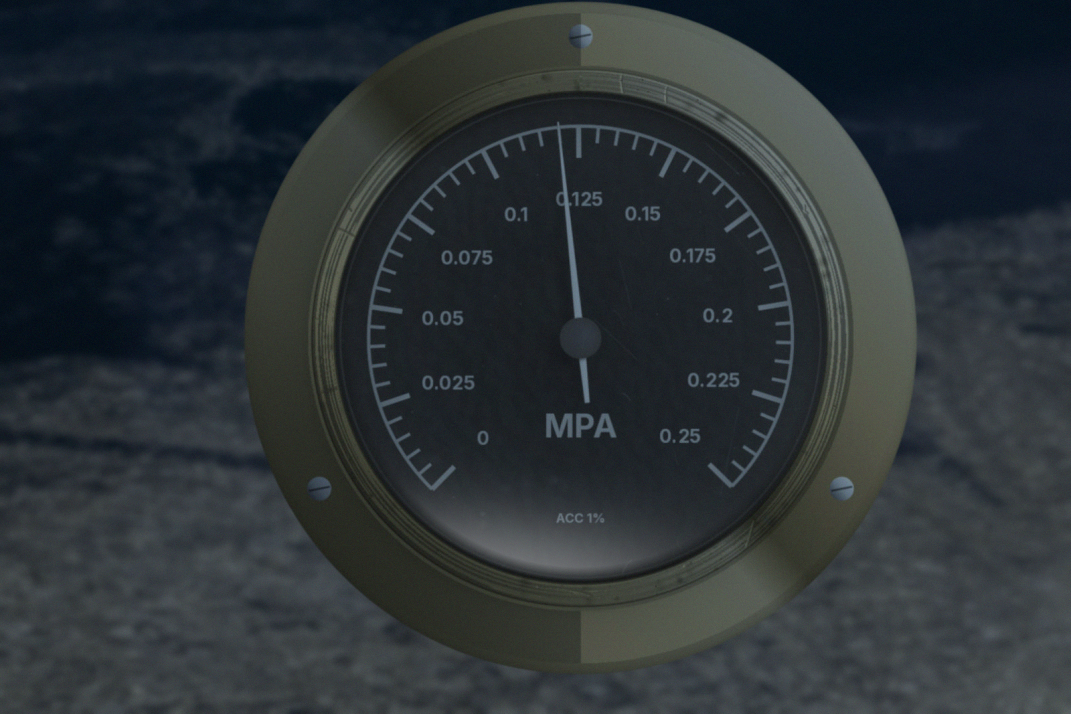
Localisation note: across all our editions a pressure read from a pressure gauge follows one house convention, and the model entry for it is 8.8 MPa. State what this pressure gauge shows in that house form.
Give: 0.12 MPa
